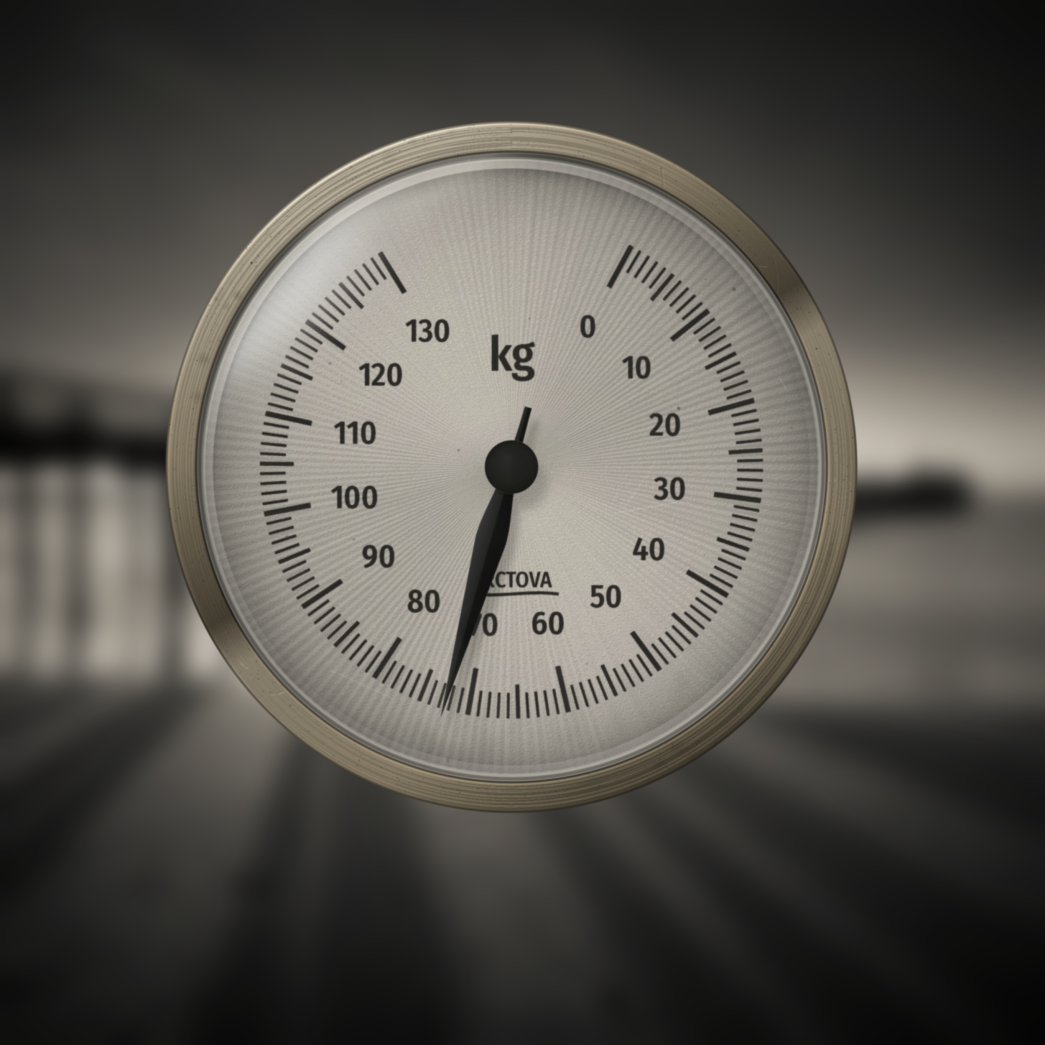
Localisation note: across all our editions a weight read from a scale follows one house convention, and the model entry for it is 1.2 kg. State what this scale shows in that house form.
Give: 72.5 kg
